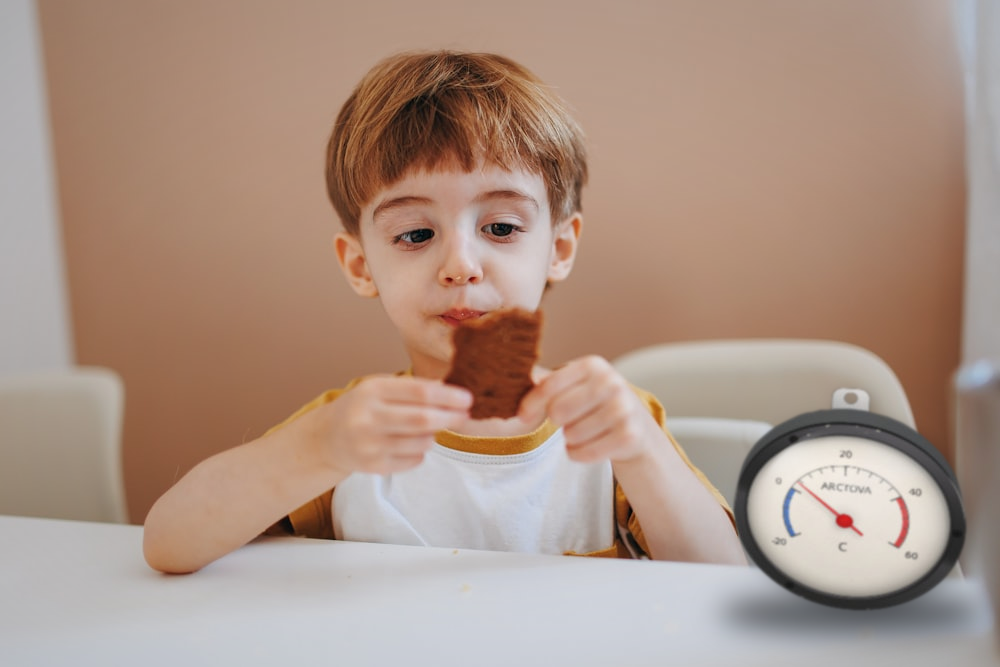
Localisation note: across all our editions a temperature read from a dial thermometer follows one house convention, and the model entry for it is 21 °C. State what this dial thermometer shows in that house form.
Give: 4 °C
